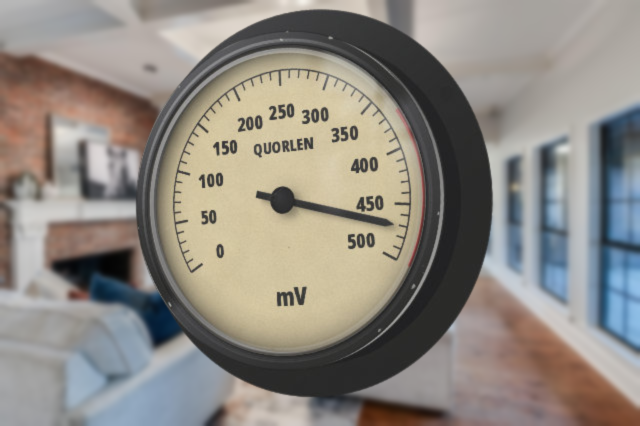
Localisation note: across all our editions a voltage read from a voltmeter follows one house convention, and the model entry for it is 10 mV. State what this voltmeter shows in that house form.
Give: 470 mV
